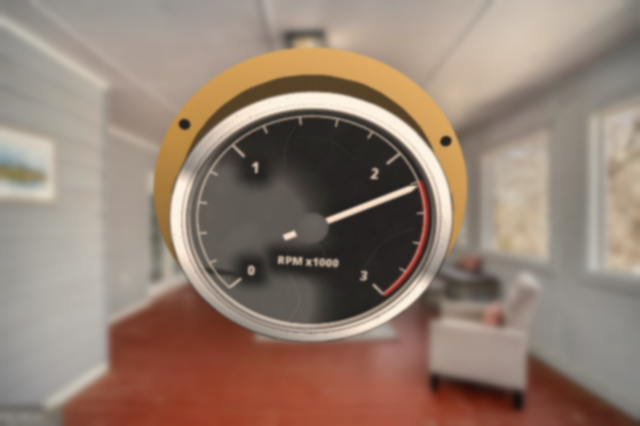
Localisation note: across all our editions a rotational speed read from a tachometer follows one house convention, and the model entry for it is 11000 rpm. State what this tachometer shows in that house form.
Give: 2200 rpm
